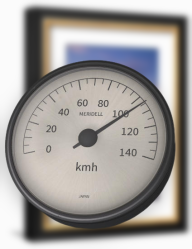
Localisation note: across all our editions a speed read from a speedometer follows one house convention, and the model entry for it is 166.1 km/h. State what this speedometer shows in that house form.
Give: 105 km/h
